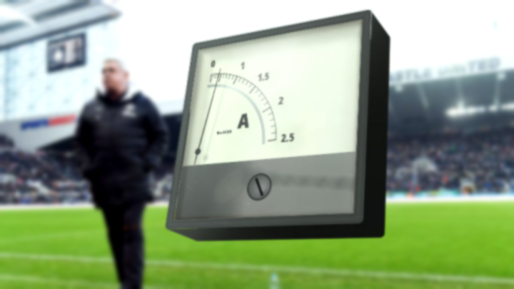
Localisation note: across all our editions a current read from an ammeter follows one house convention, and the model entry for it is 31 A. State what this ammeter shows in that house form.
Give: 0.5 A
